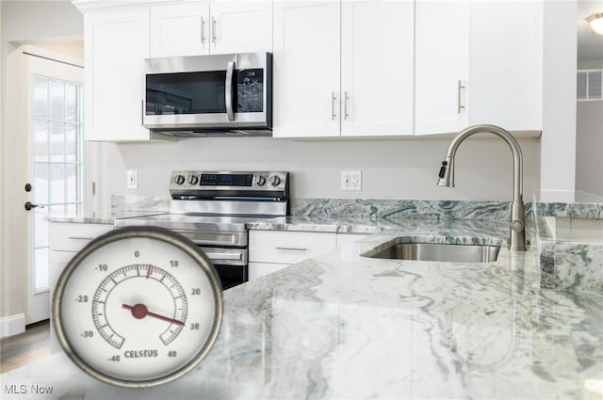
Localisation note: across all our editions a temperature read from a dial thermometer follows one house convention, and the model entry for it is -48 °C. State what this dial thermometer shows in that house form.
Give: 30 °C
